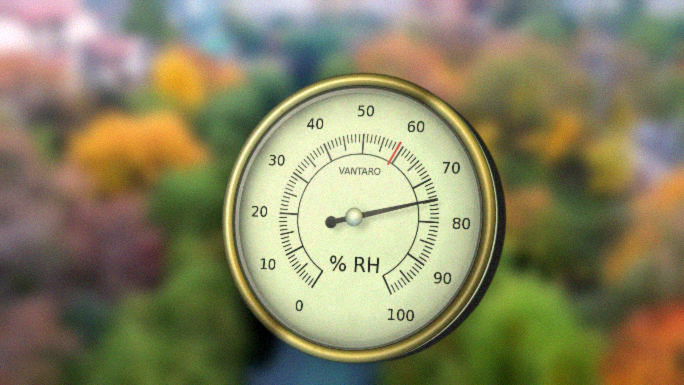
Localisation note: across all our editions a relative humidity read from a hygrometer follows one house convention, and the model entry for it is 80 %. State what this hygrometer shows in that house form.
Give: 75 %
